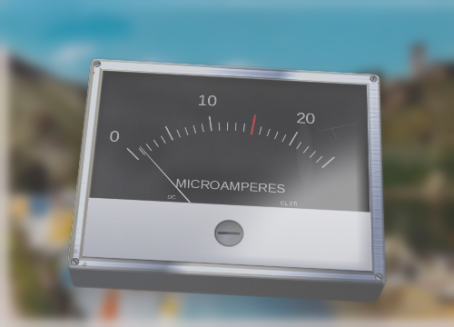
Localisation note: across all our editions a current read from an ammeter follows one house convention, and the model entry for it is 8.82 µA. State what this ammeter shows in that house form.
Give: 1 µA
